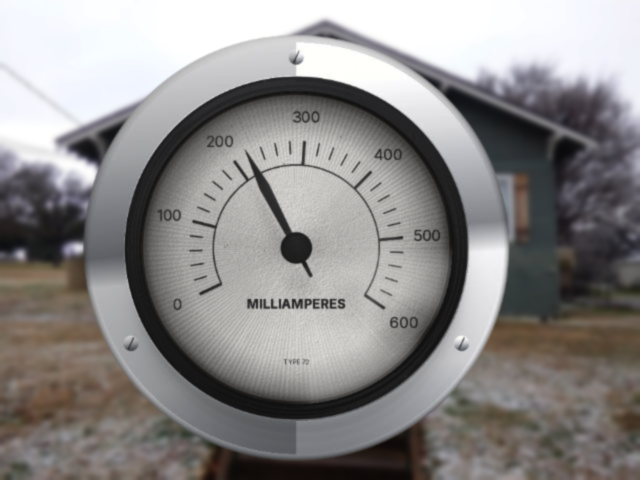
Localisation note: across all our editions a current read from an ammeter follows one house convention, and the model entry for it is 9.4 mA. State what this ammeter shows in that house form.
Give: 220 mA
